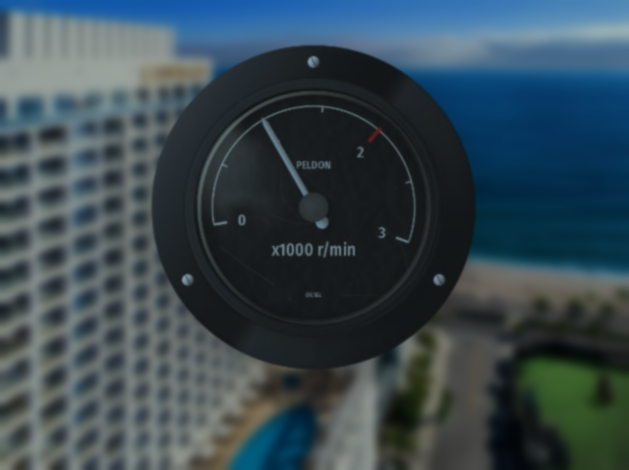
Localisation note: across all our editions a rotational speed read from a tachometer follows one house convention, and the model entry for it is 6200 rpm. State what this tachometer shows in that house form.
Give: 1000 rpm
